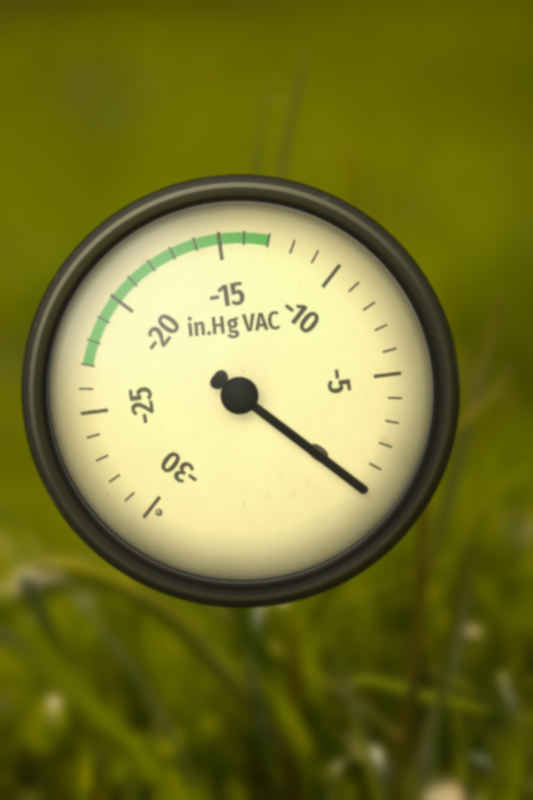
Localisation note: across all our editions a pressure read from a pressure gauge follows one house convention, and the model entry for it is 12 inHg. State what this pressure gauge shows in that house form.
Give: 0 inHg
